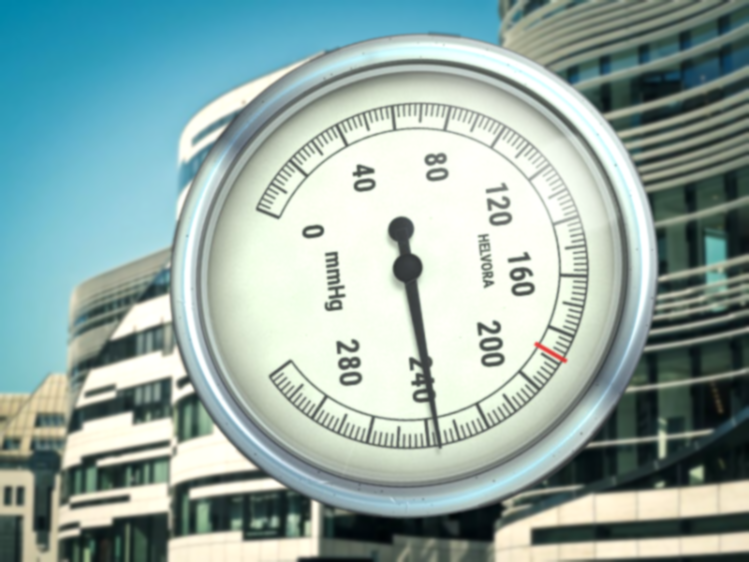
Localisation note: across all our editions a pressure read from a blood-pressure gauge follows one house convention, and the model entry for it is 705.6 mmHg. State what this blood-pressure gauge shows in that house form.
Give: 236 mmHg
